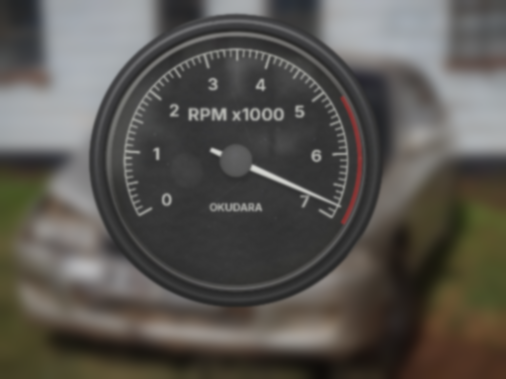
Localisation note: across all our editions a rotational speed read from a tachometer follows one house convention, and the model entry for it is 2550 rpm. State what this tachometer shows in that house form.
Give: 6800 rpm
